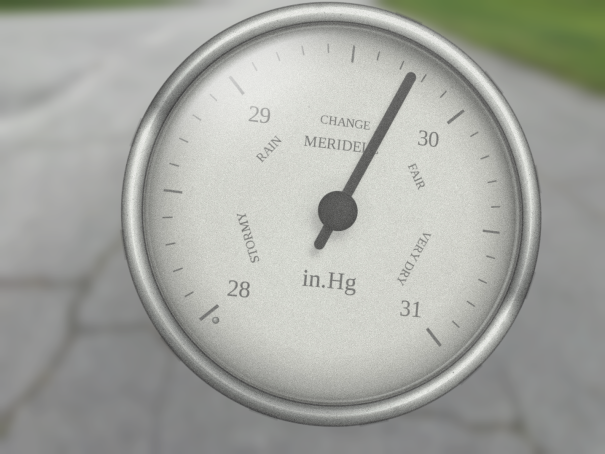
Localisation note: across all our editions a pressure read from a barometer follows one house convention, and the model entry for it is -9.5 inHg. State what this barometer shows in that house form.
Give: 29.75 inHg
